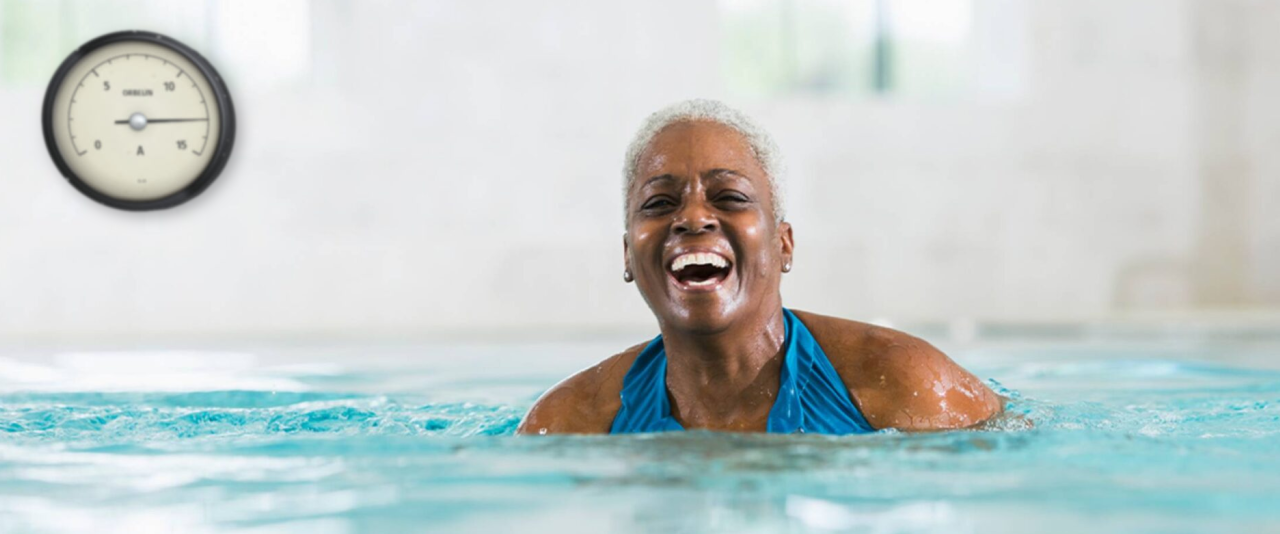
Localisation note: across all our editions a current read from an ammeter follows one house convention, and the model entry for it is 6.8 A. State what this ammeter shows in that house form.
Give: 13 A
